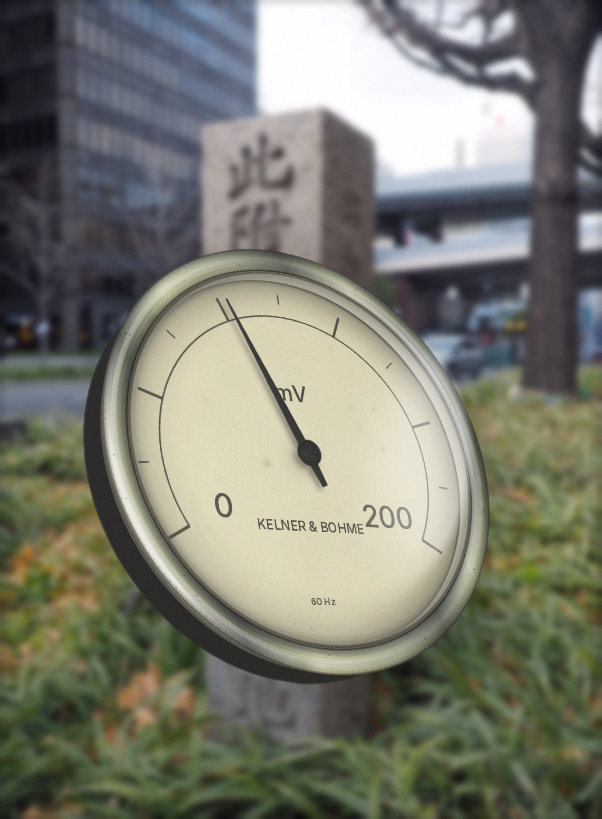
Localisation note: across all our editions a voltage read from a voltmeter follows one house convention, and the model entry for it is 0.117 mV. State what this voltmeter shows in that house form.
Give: 80 mV
